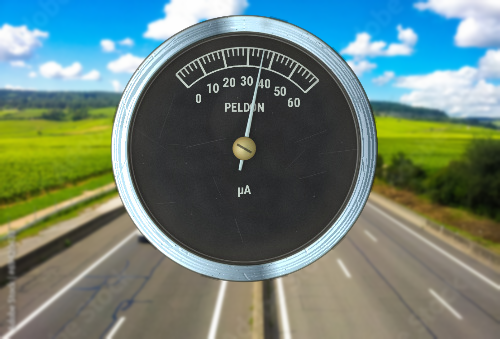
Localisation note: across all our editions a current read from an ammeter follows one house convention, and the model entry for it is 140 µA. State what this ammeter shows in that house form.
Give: 36 µA
